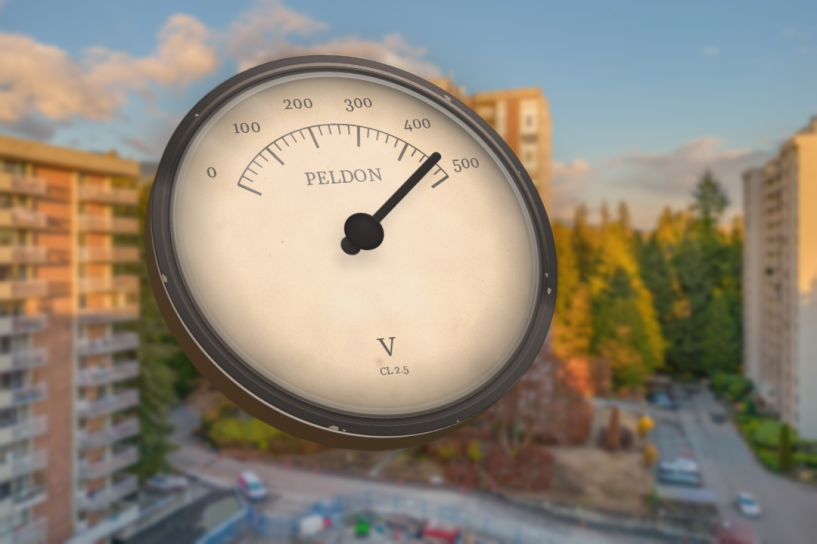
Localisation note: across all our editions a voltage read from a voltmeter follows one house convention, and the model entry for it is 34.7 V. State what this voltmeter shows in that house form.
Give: 460 V
